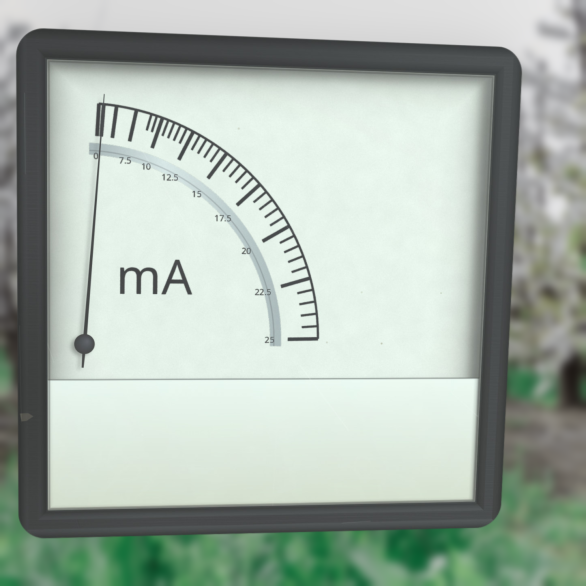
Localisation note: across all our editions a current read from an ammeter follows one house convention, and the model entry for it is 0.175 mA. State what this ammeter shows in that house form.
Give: 2.5 mA
